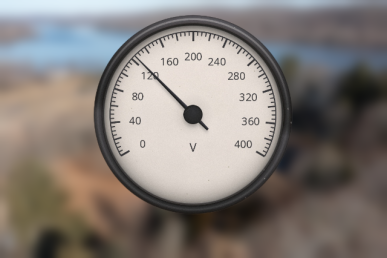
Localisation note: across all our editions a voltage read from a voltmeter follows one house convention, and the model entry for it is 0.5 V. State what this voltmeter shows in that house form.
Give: 125 V
